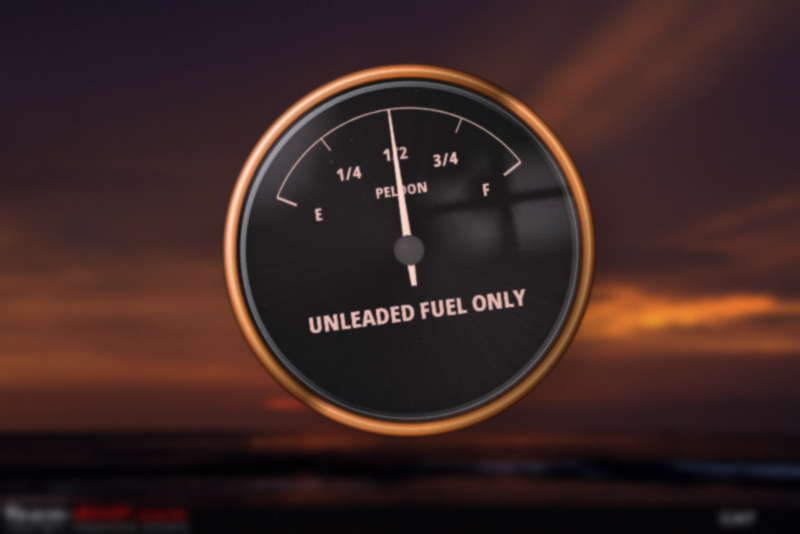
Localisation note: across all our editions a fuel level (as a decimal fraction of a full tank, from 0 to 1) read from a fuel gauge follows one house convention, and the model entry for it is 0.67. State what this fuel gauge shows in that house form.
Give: 0.5
